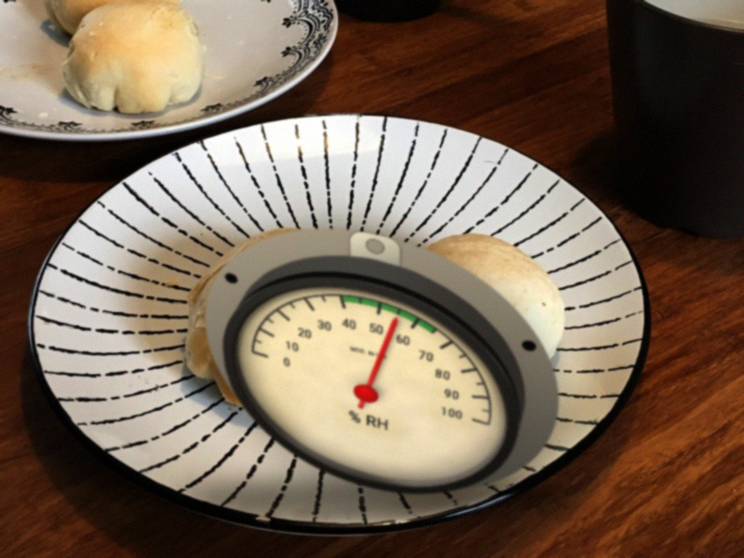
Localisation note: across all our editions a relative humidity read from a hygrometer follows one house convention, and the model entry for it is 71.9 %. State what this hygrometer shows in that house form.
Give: 55 %
